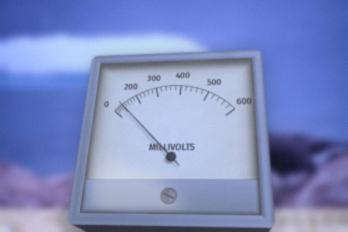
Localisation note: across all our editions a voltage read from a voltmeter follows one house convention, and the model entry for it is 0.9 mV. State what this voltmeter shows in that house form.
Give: 100 mV
